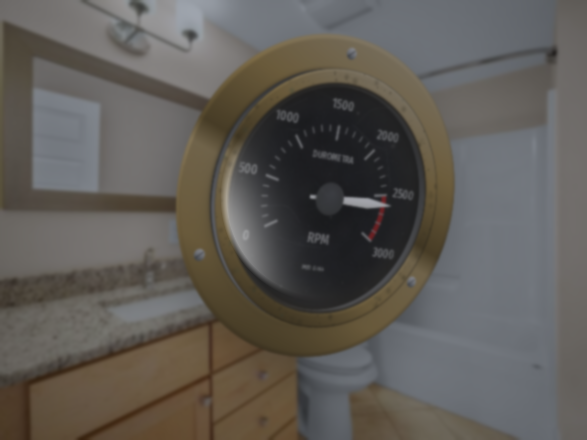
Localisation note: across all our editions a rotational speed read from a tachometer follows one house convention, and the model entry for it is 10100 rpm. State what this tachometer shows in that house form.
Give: 2600 rpm
